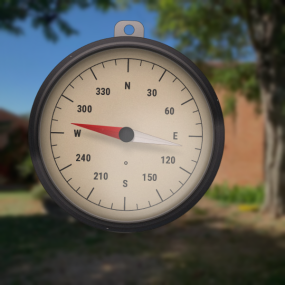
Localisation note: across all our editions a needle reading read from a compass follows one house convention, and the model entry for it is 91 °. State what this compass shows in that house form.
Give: 280 °
